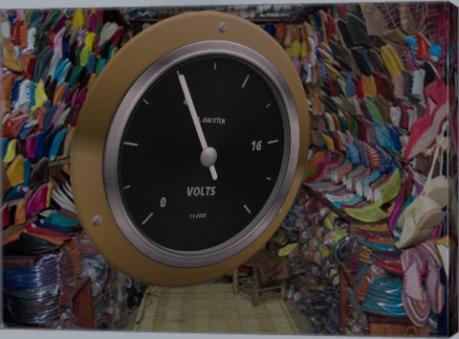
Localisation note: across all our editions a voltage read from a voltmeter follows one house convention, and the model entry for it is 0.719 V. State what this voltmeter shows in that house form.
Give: 8 V
